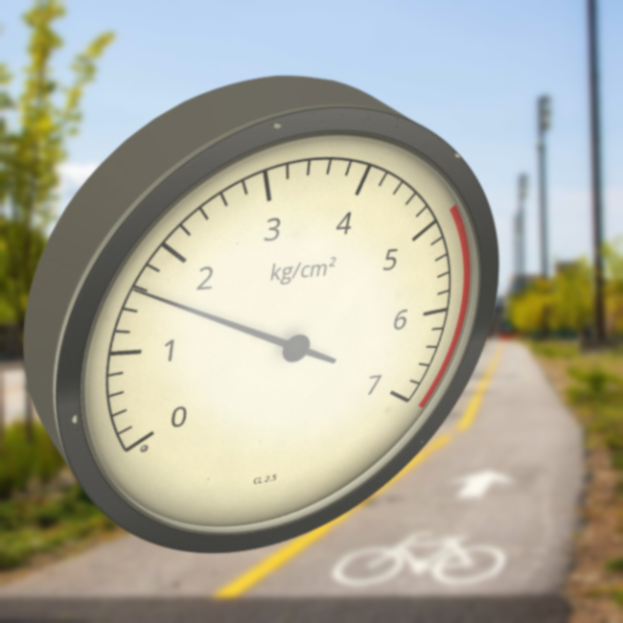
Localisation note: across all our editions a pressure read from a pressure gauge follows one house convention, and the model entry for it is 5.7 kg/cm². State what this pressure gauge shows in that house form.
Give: 1.6 kg/cm²
